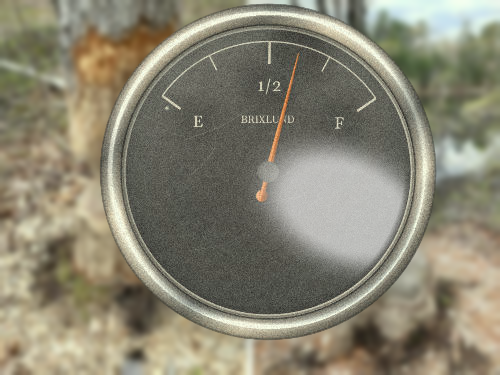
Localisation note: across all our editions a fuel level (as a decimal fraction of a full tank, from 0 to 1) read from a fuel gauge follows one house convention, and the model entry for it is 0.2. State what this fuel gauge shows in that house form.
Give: 0.625
